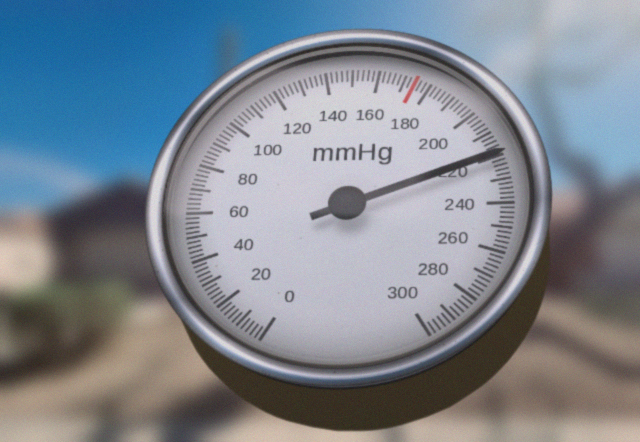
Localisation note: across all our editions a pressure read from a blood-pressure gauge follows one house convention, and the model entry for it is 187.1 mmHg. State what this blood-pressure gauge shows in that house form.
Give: 220 mmHg
